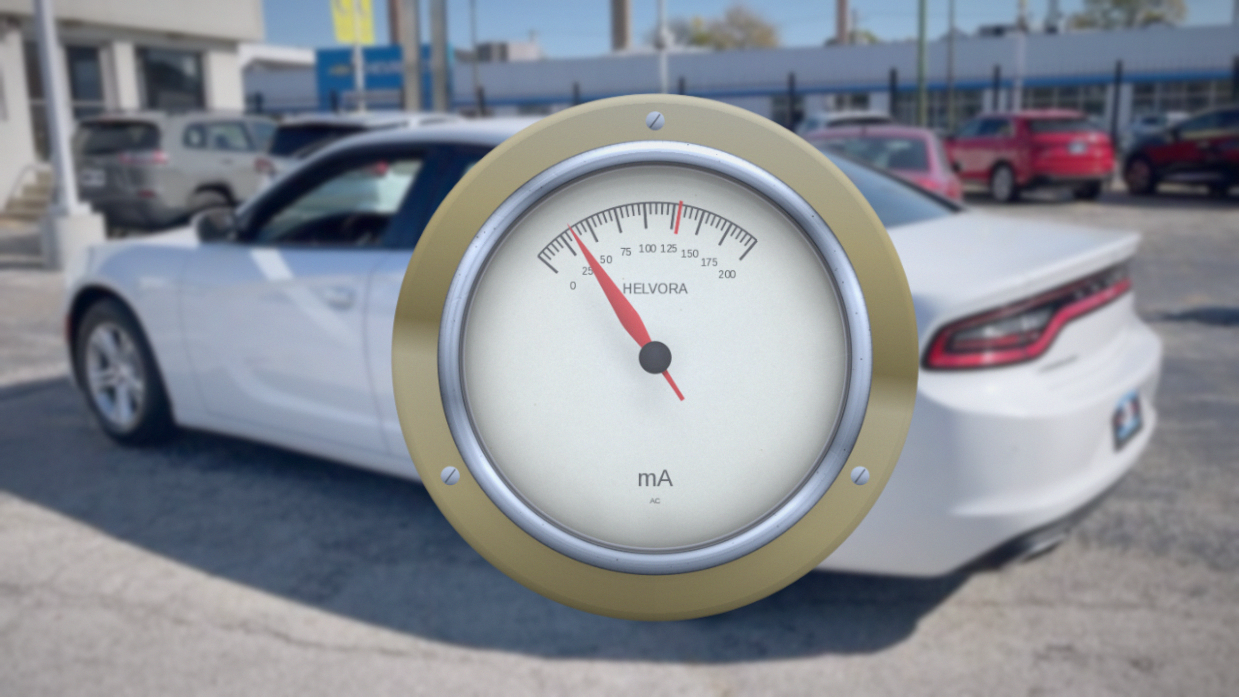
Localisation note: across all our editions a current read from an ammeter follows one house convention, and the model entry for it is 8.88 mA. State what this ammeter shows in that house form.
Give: 35 mA
